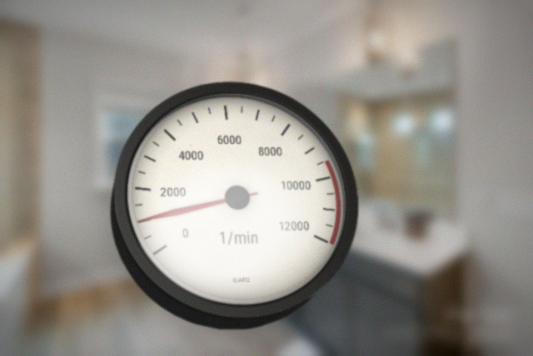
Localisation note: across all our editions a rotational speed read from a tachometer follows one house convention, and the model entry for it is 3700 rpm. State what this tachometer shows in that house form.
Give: 1000 rpm
